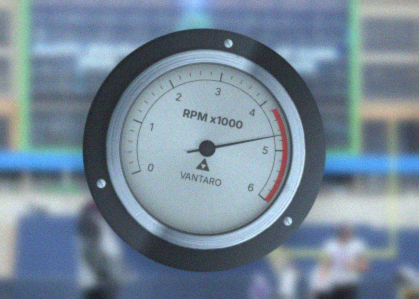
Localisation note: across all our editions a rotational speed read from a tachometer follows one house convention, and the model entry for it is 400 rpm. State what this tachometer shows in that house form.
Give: 4700 rpm
